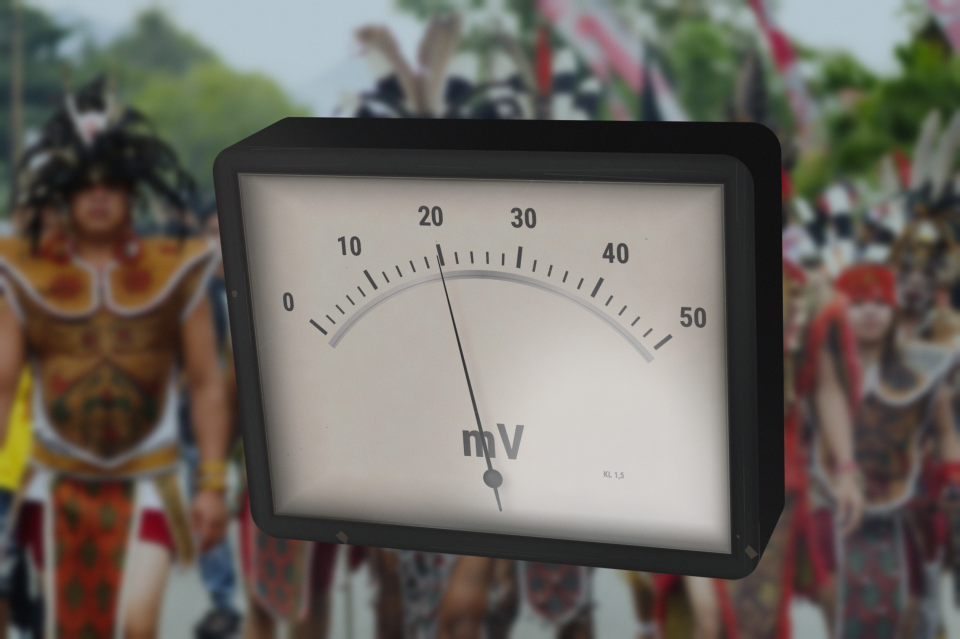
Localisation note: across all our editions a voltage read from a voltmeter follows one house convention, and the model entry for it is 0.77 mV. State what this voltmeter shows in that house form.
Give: 20 mV
